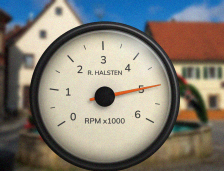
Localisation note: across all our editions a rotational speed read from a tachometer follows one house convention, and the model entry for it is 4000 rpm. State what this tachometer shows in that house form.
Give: 5000 rpm
